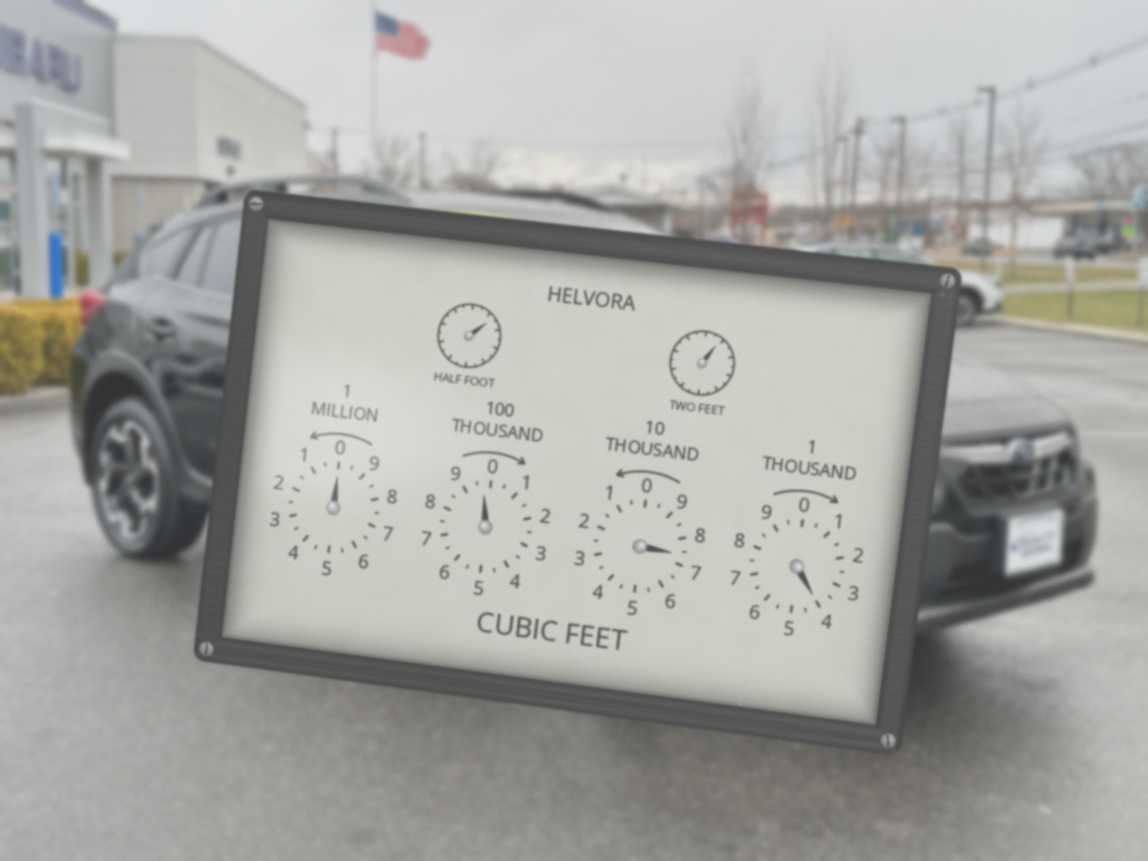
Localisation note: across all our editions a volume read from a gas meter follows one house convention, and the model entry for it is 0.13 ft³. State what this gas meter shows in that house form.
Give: 997400 ft³
